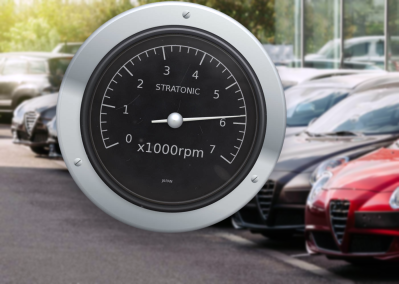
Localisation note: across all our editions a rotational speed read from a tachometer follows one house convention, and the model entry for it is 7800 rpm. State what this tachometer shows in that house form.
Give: 5800 rpm
